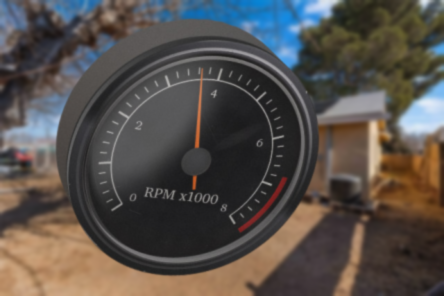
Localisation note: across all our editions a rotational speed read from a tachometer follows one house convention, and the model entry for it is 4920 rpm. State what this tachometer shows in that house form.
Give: 3600 rpm
